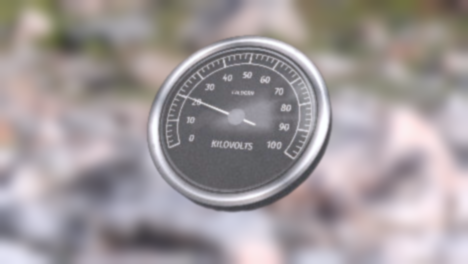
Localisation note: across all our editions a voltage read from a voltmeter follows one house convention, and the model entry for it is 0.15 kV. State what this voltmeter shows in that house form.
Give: 20 kV
